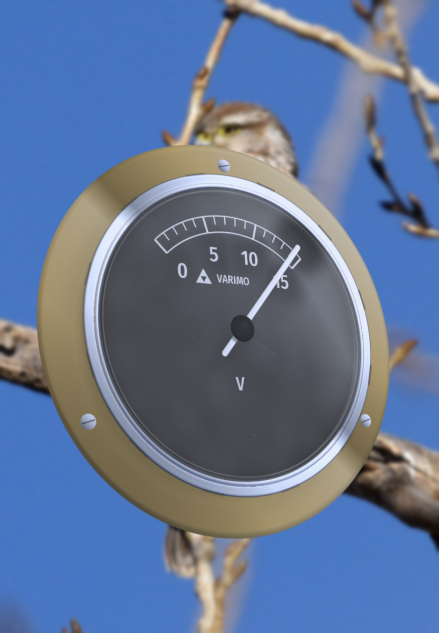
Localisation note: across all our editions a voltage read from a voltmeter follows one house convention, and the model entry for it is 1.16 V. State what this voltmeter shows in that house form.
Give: 14 V
